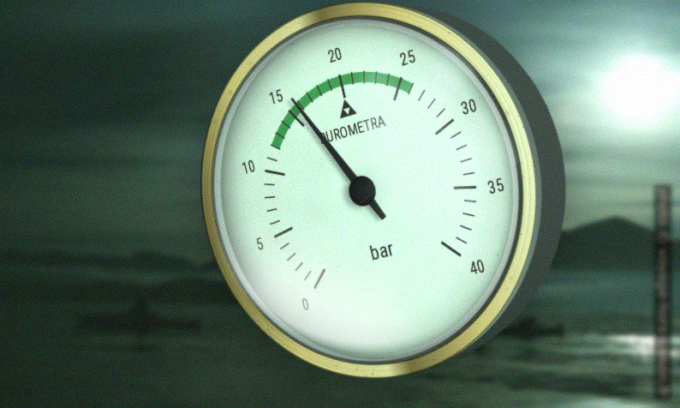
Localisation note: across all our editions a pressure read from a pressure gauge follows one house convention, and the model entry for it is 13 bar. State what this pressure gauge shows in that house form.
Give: 16 bar
